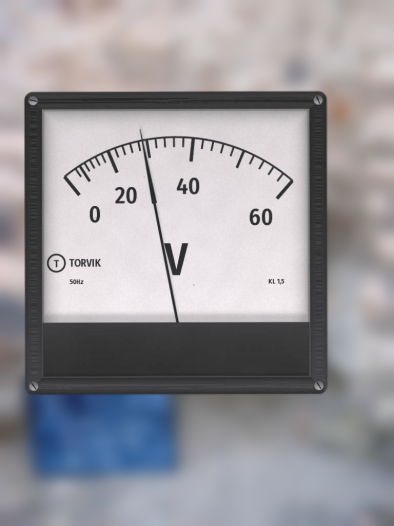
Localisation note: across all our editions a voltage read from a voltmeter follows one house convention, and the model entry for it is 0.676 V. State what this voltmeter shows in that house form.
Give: 29 V
